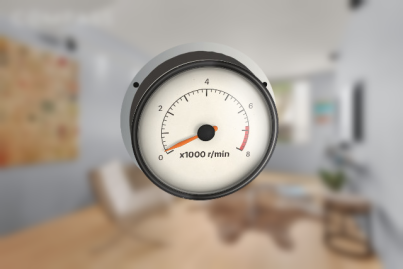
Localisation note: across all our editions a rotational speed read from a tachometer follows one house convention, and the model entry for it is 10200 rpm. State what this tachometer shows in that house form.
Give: 200 rpm
